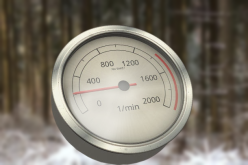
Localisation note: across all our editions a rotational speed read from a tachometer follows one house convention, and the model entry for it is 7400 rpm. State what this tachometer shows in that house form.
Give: 200 rpm
